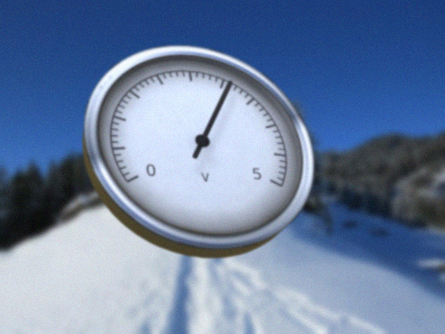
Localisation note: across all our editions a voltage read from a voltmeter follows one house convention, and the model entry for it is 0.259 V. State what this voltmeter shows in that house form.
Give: 3.1 V
